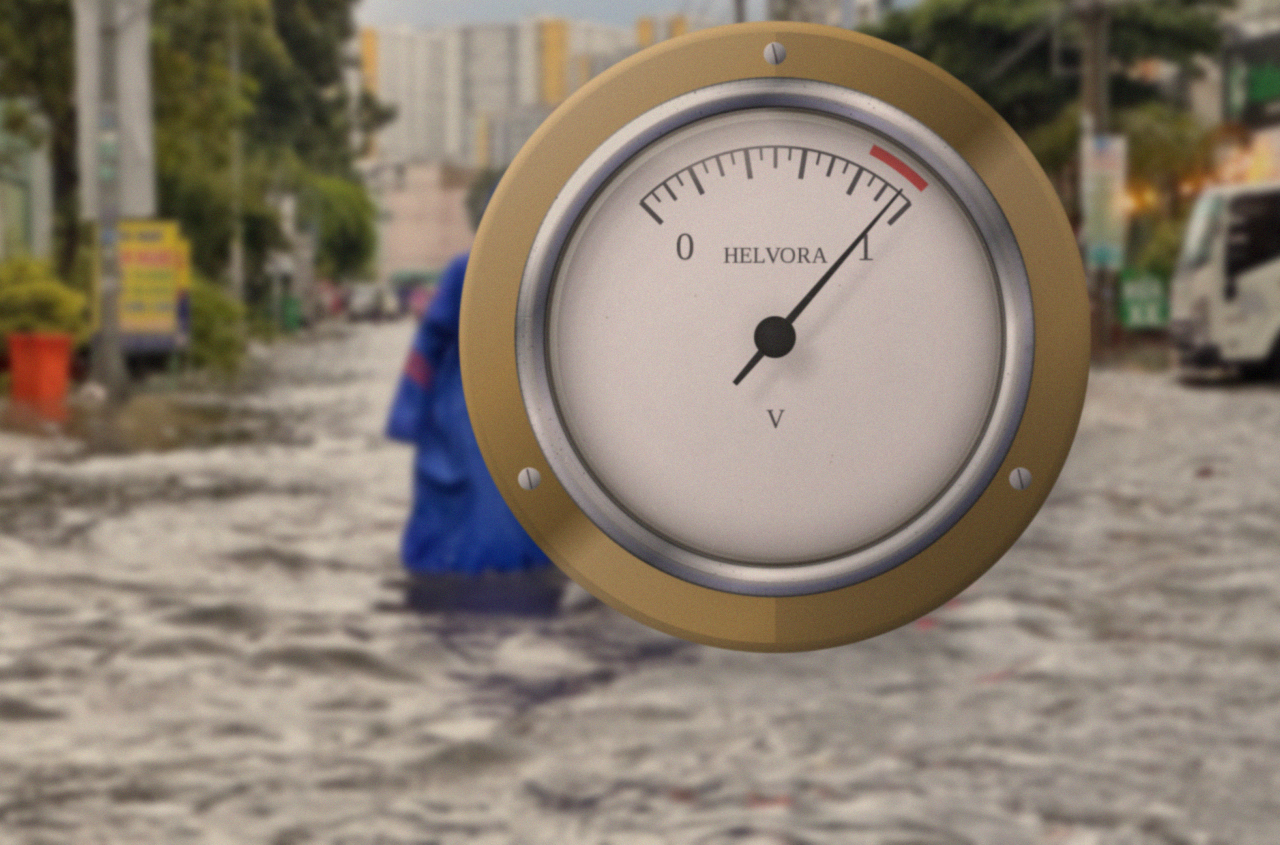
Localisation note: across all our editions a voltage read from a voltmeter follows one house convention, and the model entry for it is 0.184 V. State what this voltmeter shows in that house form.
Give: 0.95 V
